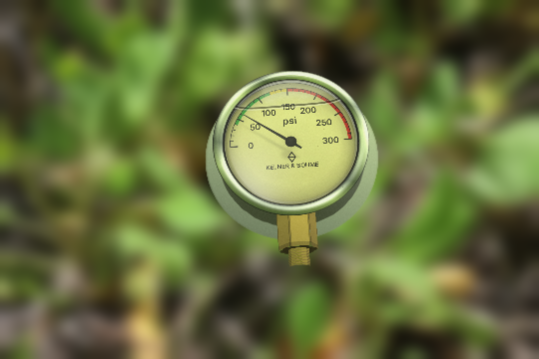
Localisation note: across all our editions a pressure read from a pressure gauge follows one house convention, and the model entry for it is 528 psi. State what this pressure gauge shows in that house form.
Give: 60 psi
